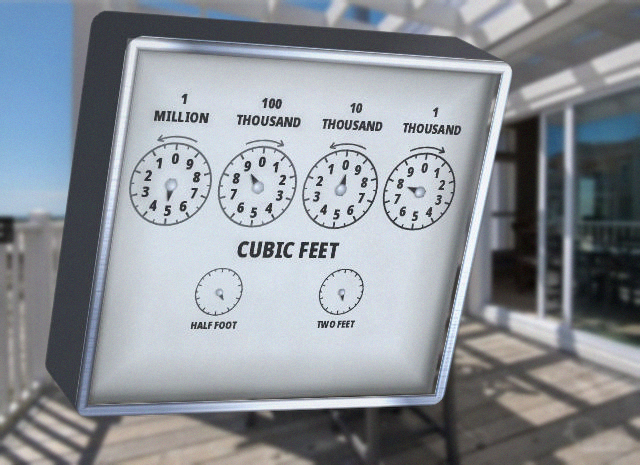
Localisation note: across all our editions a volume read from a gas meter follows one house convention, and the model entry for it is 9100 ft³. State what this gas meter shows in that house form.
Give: 489800 ft³
